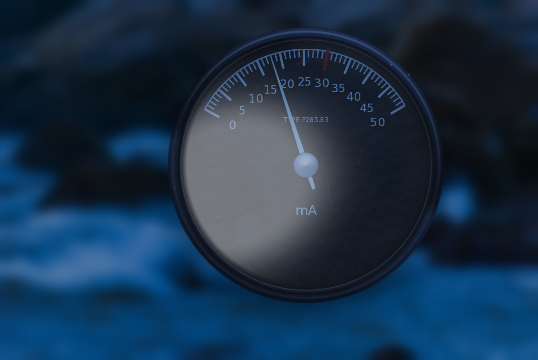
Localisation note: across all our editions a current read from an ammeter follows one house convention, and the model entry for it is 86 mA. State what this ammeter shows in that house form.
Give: 18 mA
